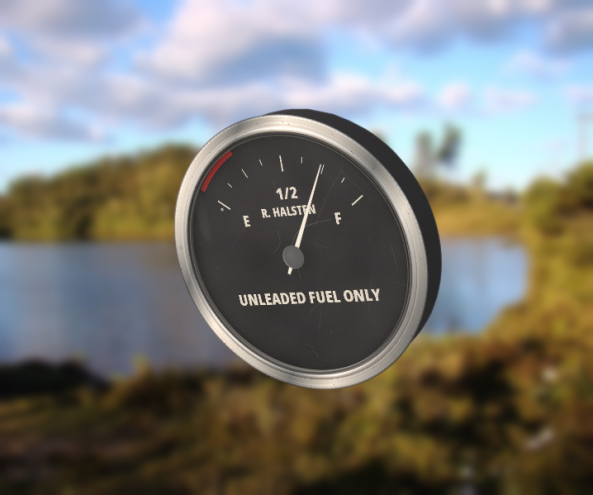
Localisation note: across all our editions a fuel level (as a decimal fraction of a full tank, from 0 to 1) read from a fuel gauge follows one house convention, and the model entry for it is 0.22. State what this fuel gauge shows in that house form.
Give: 0.75
